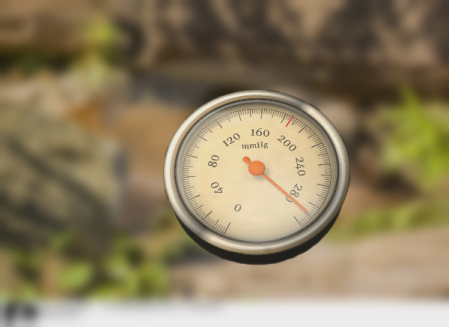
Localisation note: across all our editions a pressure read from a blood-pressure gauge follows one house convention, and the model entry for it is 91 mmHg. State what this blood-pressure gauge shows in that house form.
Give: 290 mmHg
